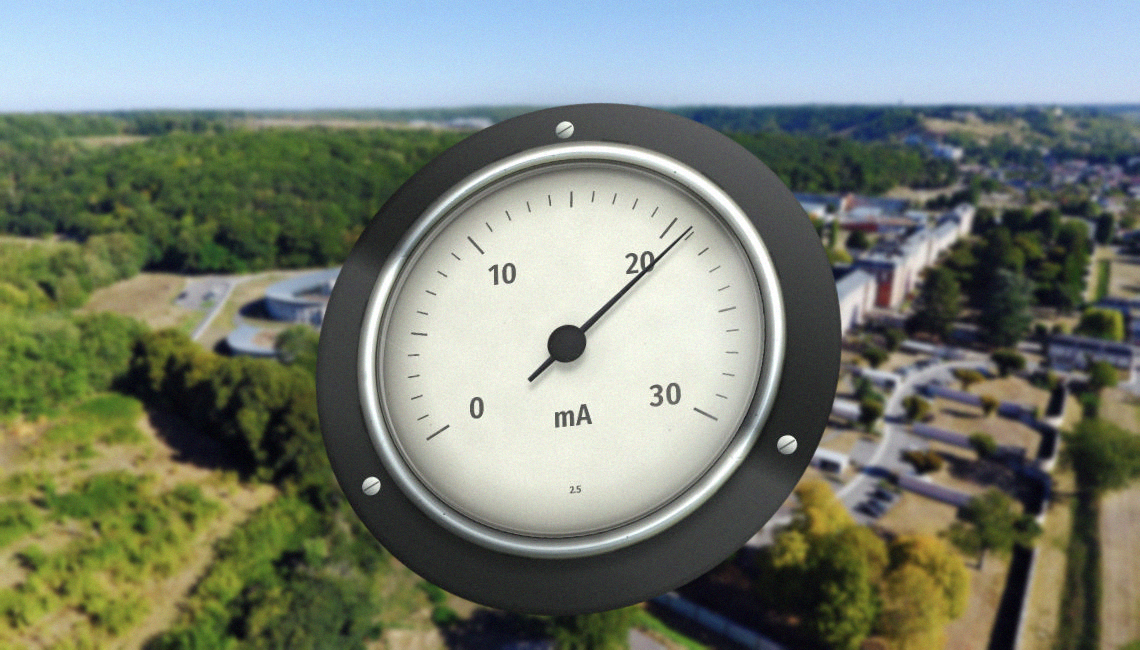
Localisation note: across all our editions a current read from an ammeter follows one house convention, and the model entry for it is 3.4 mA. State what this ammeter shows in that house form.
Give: 21 mA
